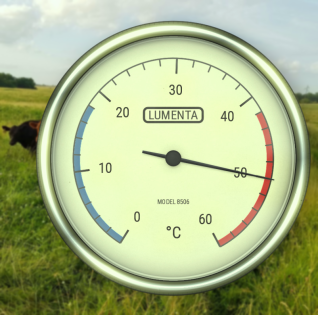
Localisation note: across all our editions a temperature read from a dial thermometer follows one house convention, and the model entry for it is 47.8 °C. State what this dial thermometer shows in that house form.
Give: 50 °C
